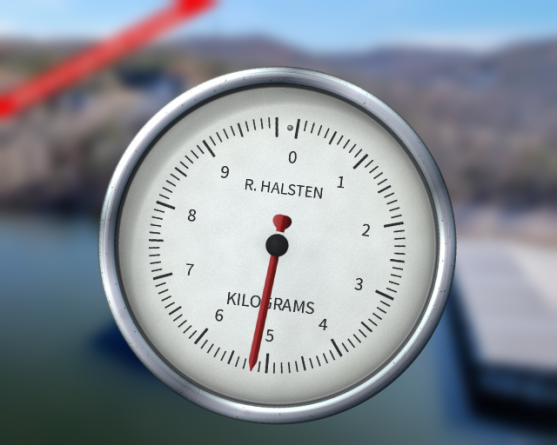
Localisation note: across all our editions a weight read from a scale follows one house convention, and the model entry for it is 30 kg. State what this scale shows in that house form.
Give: 5.2 kg
